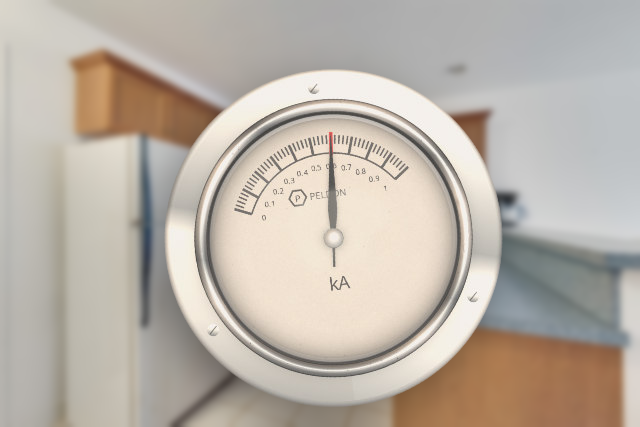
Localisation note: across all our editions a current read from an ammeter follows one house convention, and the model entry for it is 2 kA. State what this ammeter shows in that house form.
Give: 0.6 kA
